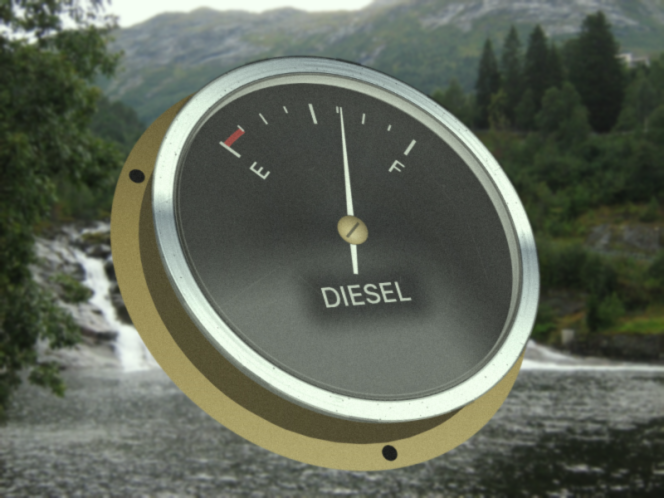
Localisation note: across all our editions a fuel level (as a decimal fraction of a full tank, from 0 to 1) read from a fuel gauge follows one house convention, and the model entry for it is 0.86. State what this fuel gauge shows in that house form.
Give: 0.625
